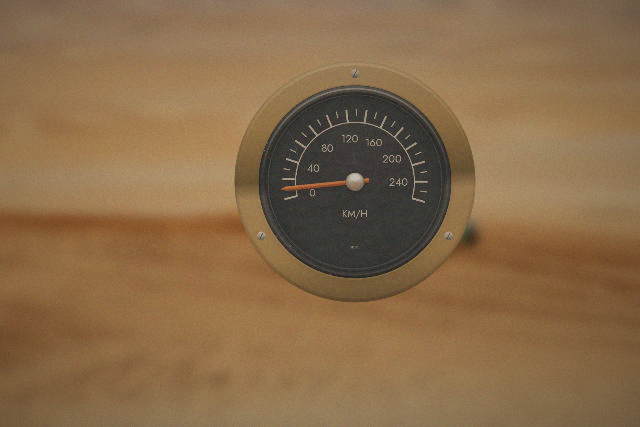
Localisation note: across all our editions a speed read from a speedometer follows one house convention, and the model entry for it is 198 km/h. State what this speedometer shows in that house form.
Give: 10 km/h
